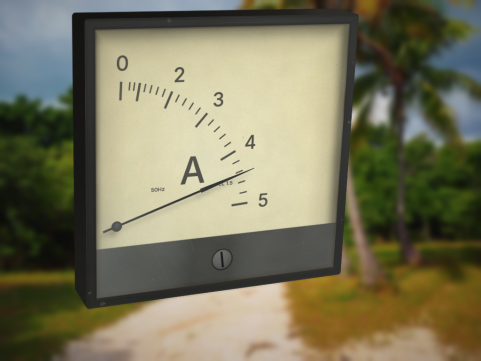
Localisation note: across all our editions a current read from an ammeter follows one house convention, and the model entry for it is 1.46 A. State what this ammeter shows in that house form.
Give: 4.4 A
